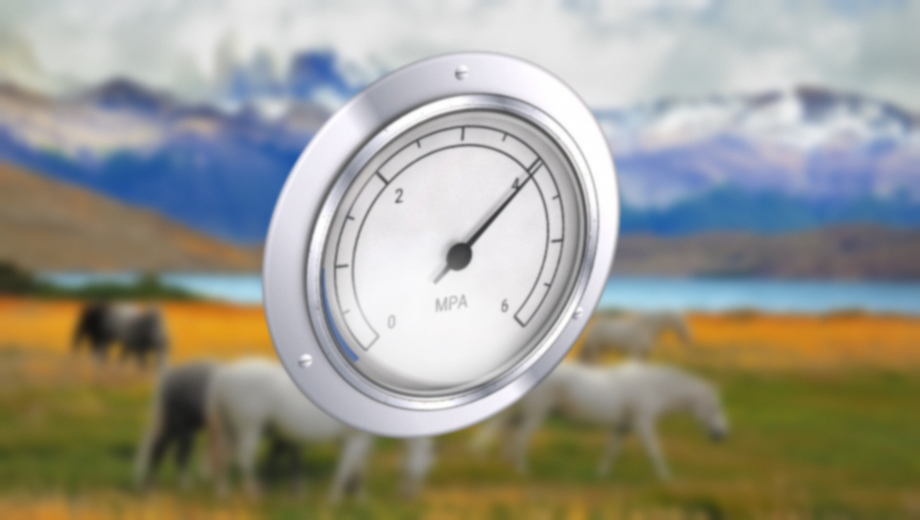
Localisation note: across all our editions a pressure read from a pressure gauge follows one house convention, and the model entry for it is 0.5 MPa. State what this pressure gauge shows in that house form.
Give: 4 MPa
